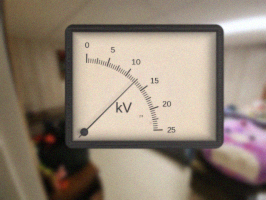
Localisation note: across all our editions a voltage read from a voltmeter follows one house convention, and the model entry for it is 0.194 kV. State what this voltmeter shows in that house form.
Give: 12.5 kV
